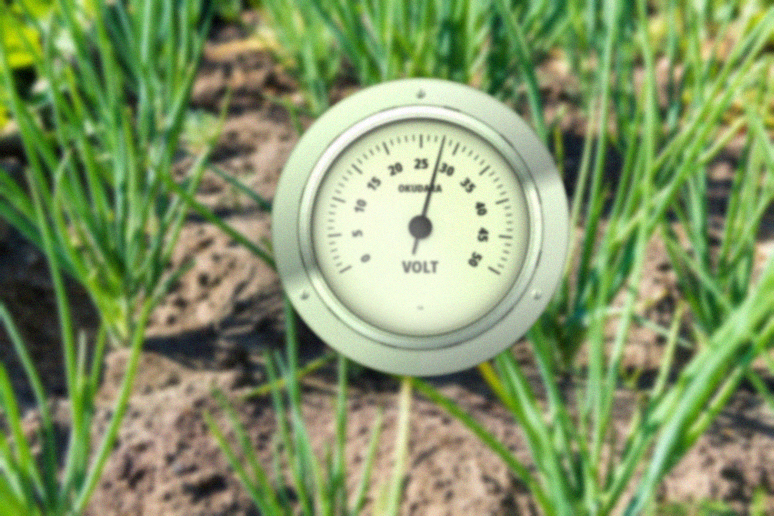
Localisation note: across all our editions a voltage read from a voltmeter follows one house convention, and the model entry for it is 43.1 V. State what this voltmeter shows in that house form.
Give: 28 V
